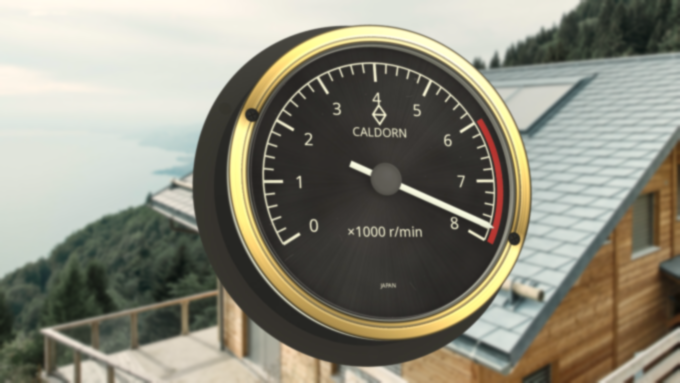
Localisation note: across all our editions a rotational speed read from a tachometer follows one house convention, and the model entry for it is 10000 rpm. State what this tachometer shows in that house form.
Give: 7800 rpm
